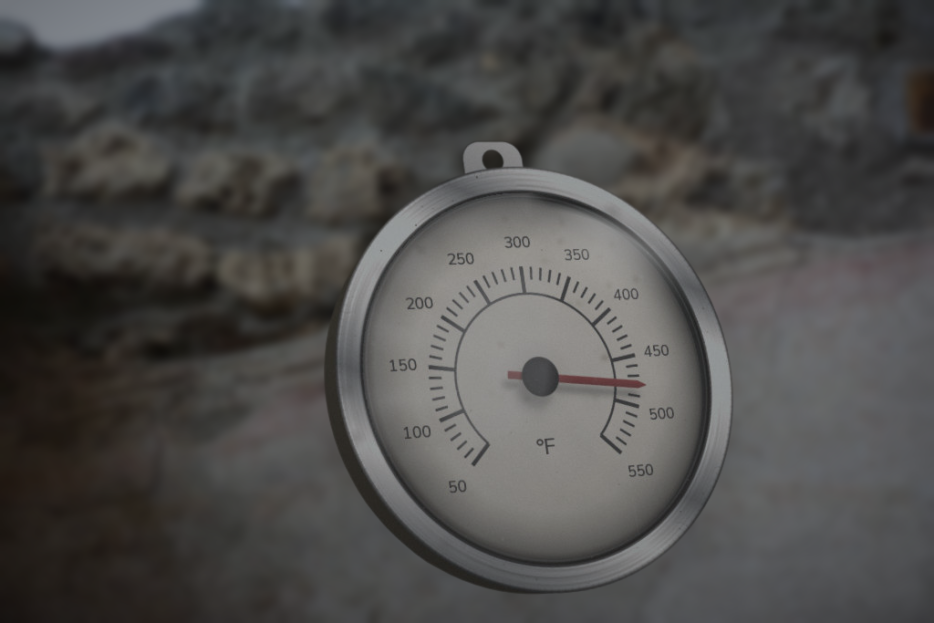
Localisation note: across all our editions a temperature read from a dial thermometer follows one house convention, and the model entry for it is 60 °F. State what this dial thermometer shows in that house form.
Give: 480 °F
